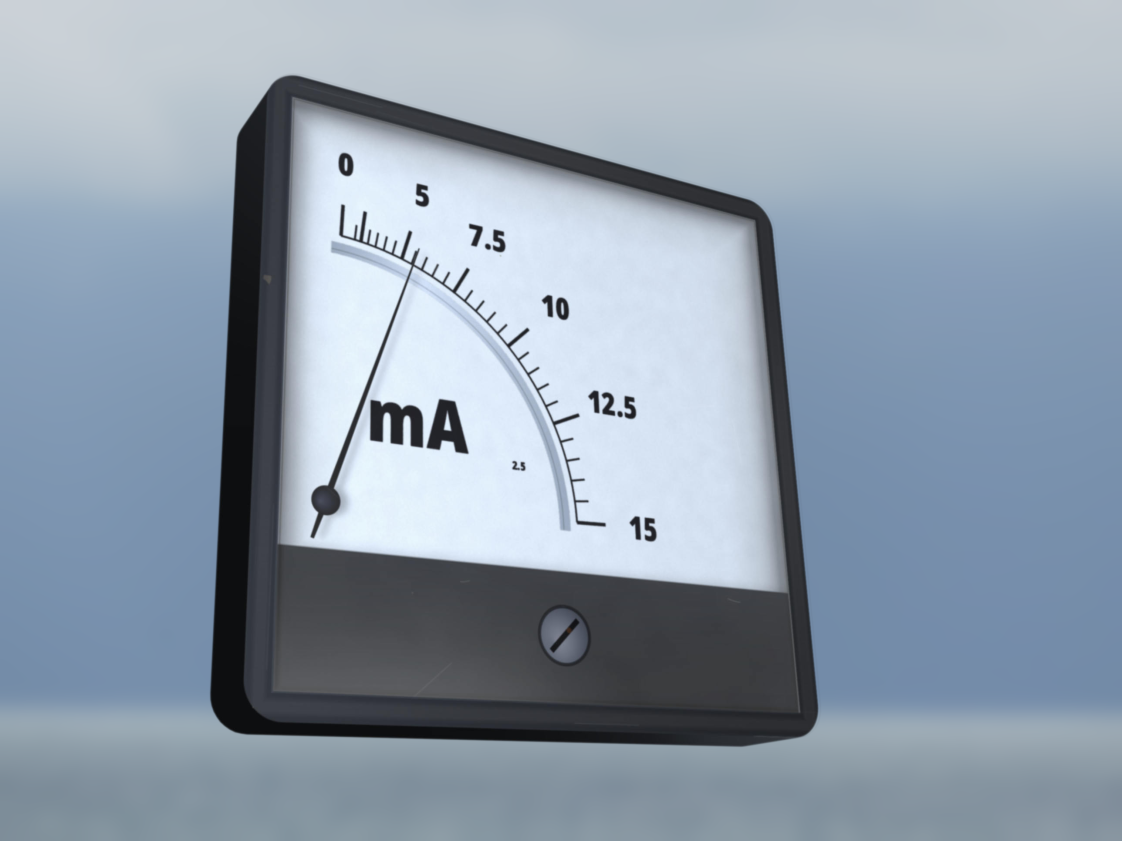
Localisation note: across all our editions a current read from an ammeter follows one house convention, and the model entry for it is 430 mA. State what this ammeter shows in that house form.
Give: 5.5 mA
